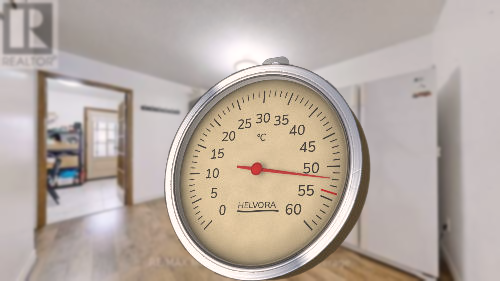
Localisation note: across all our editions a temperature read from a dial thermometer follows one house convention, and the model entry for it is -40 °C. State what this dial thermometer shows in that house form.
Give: 52 °C
